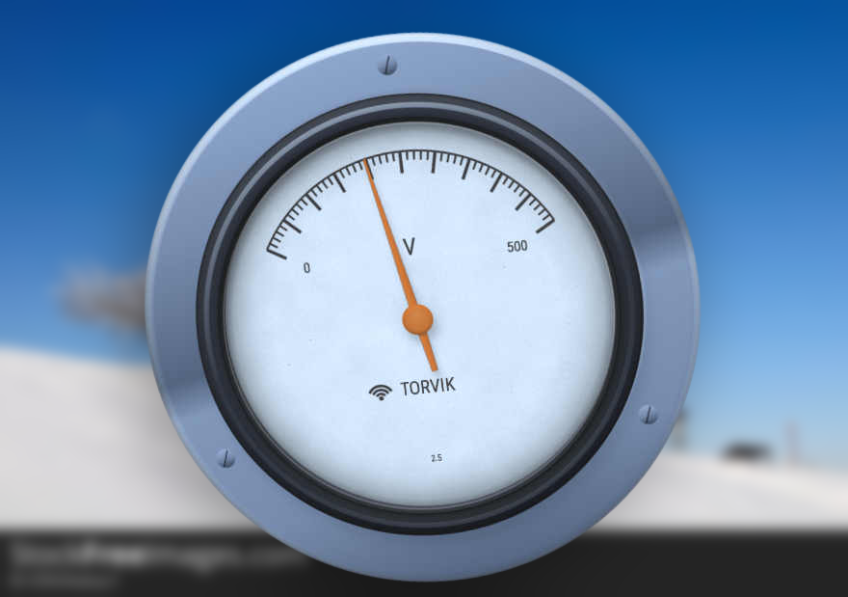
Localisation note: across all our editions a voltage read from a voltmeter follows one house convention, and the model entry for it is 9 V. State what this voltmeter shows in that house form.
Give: 200 V
